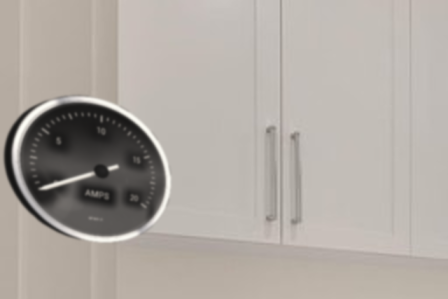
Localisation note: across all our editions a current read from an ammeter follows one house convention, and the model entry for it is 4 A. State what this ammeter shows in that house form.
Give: 0 A
